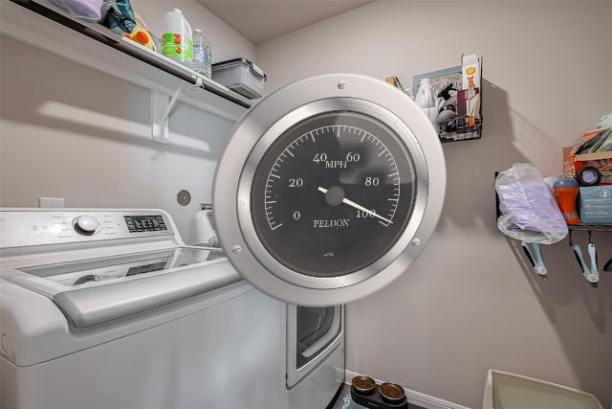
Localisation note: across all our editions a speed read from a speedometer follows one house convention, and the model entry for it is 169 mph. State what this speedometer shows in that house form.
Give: 98 mph
